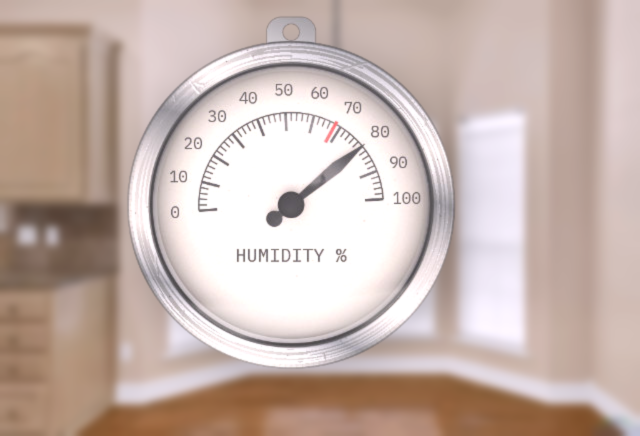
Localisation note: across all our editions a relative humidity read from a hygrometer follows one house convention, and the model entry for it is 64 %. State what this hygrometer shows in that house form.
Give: 80 %
